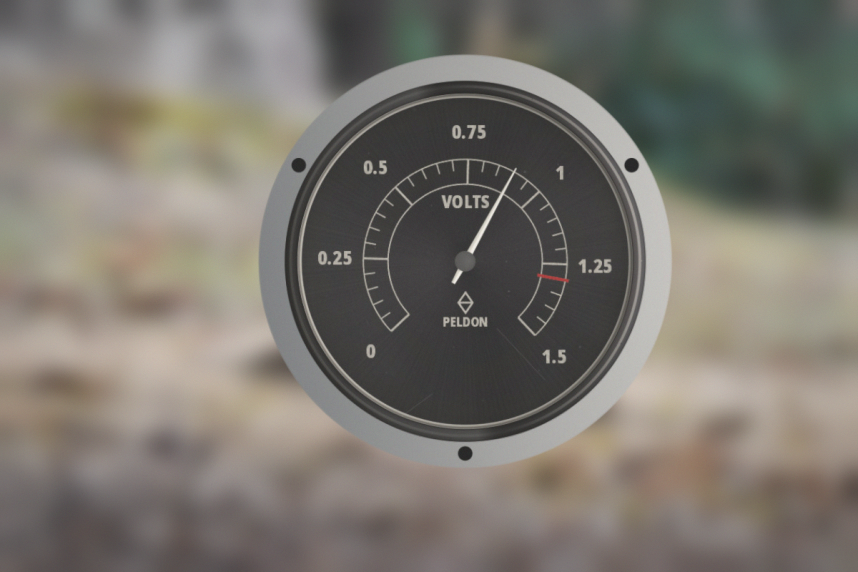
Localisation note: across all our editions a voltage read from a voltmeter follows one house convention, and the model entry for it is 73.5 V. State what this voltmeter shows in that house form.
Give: 0.9 V
